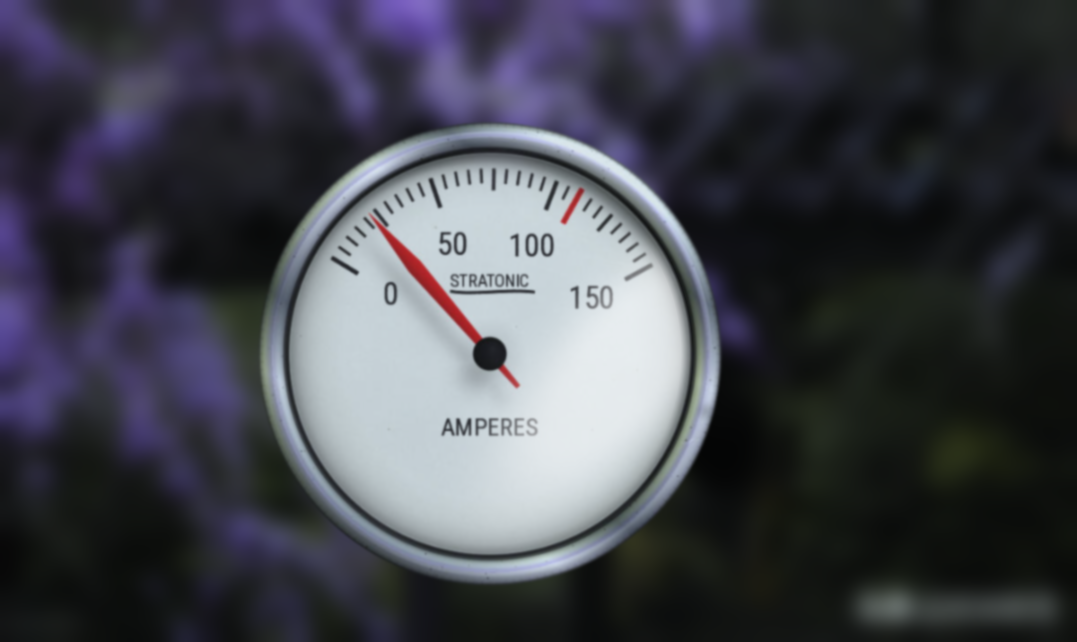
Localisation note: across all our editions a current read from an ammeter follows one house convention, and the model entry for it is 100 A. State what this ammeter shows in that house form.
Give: 22.5 A
